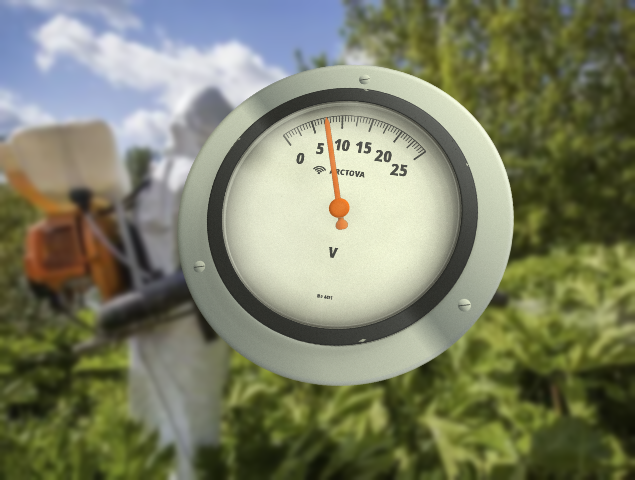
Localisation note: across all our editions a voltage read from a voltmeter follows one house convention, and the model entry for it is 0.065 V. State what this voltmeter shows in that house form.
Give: 7.5 V
